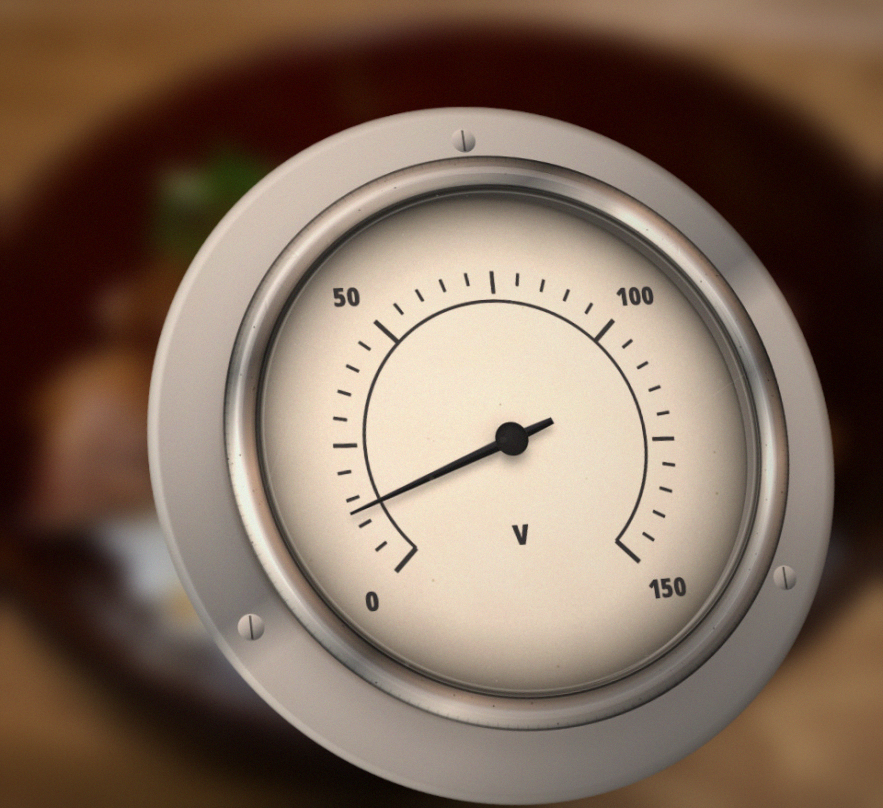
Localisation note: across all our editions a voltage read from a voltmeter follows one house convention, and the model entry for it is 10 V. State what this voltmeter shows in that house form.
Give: 12.5 V
